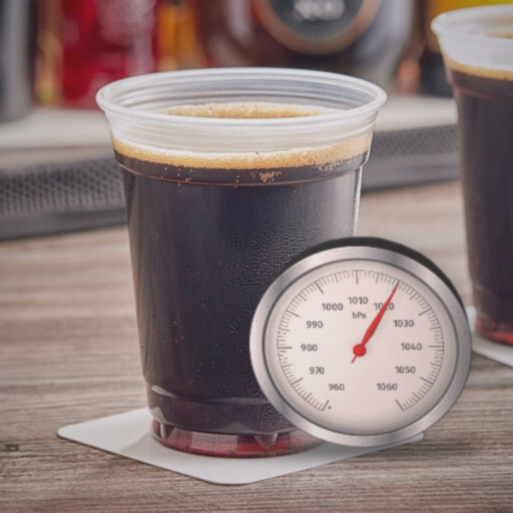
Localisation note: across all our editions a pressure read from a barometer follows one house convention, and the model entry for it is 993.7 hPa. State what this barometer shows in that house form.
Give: 1020 hPa
